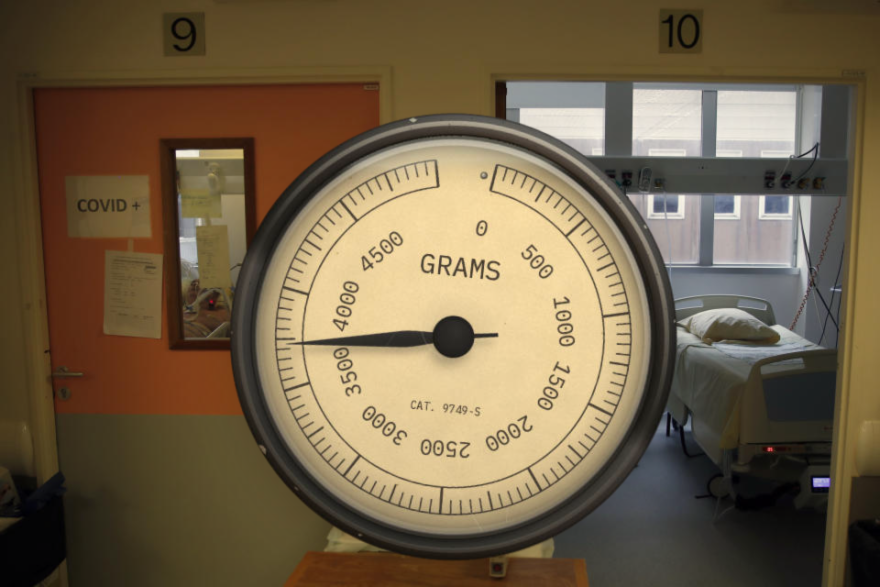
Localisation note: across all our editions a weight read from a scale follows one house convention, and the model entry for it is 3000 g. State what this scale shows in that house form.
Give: 3725 g
